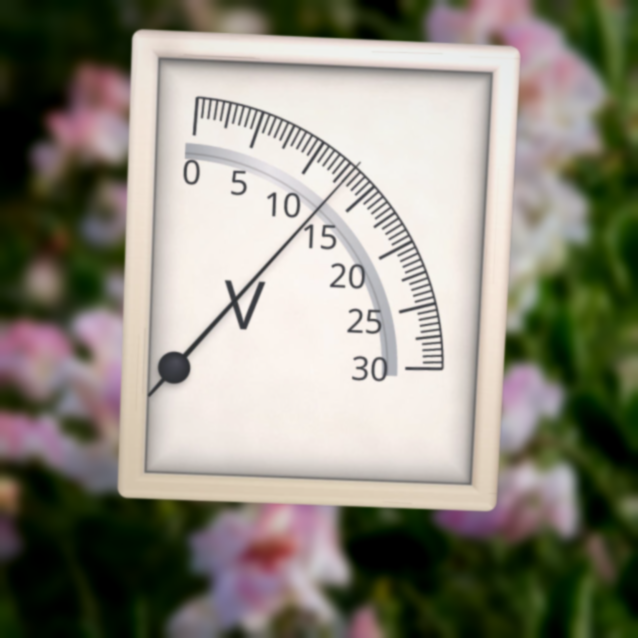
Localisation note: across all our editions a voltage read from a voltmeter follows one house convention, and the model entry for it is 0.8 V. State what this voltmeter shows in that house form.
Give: 13 V
